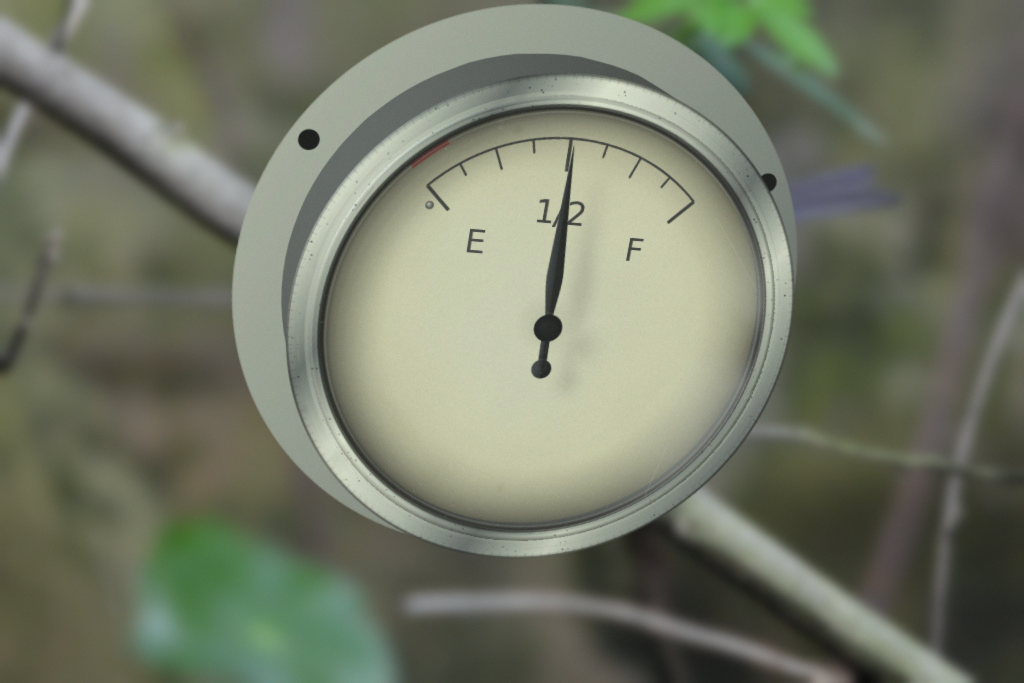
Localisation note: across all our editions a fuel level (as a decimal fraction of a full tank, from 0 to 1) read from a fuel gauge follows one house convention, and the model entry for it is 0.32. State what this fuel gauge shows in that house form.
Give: 0.5
